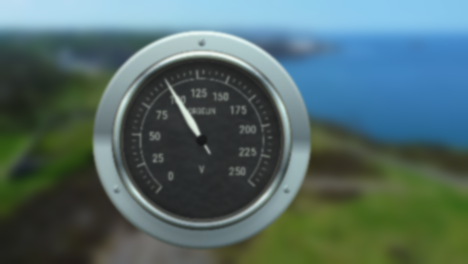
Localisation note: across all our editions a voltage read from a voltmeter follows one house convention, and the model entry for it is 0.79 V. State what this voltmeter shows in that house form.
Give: 100 V
